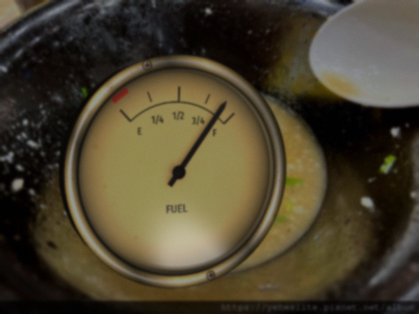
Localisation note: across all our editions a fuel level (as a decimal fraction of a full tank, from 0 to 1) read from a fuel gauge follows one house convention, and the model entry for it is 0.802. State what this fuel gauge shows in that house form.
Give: 0.875
